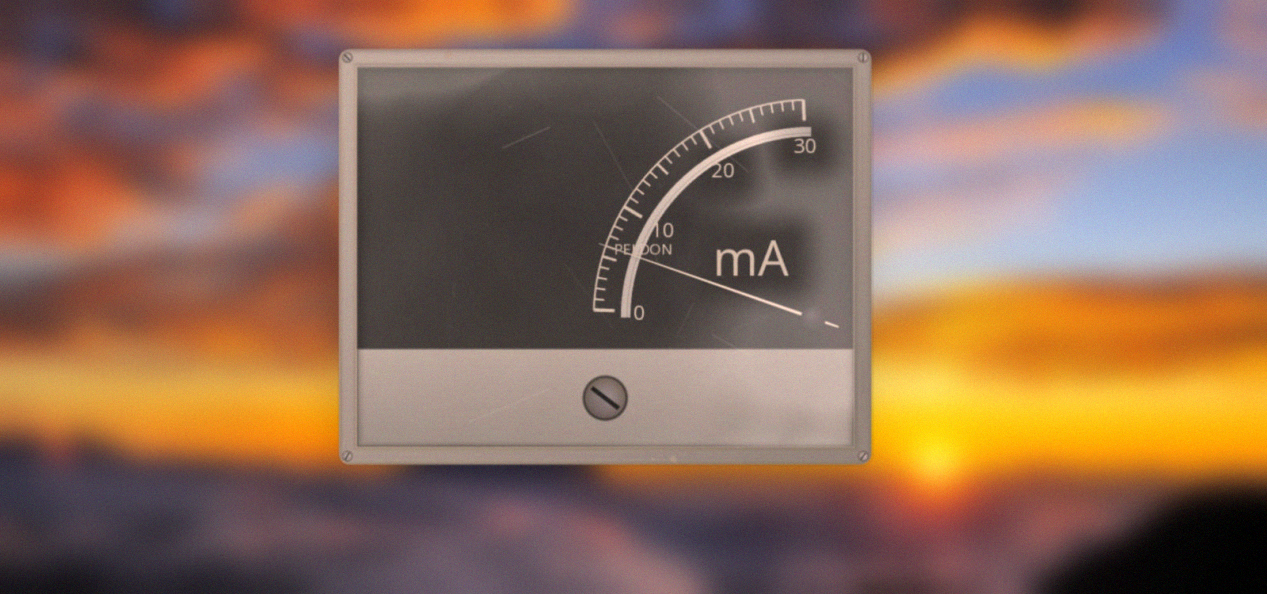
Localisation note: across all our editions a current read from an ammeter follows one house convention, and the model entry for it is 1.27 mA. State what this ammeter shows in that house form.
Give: 6 mA
